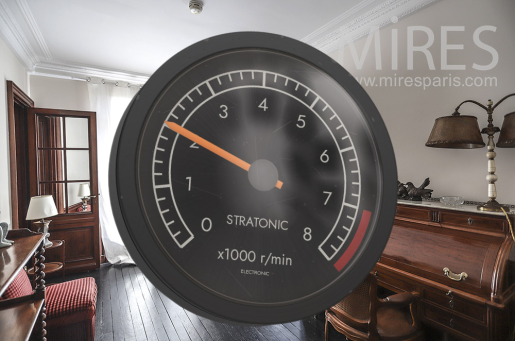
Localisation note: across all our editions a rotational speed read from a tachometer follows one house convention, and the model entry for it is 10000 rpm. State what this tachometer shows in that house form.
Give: 2000 rpm
